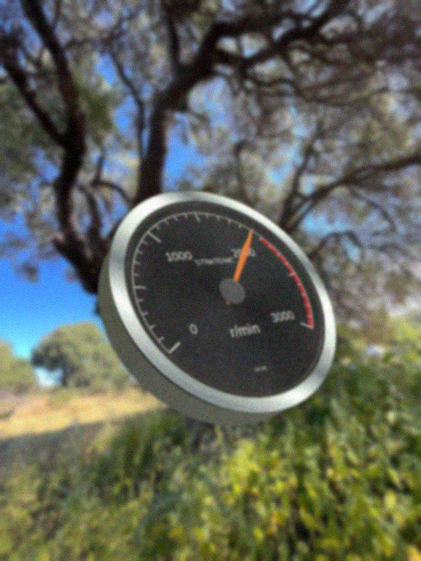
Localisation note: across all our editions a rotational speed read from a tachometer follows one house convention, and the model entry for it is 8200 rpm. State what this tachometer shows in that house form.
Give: 2000 rpm
